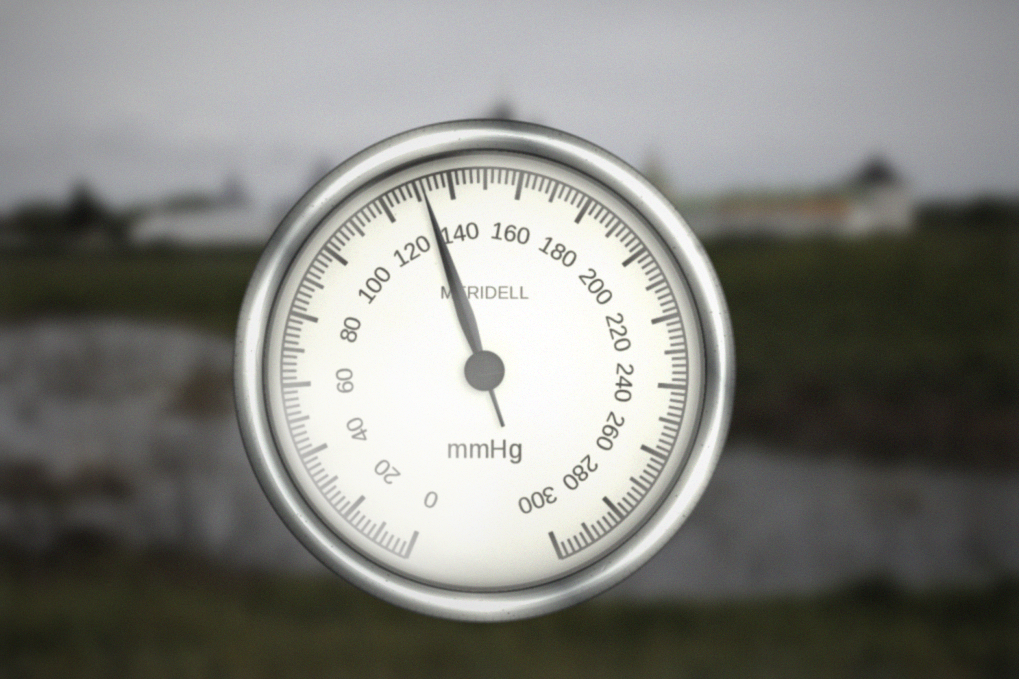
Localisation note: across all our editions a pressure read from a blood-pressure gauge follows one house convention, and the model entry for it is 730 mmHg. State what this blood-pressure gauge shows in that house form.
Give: 132 mmHg
